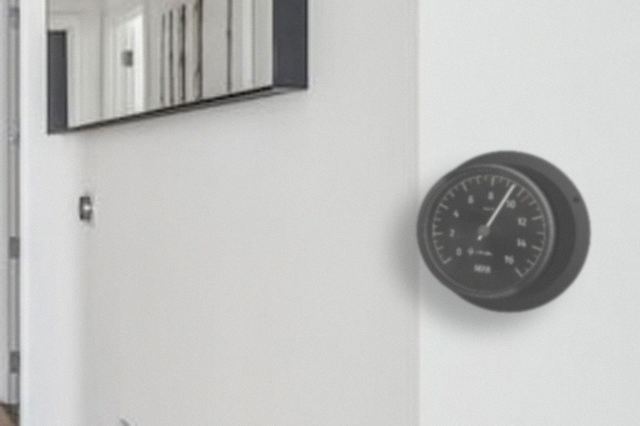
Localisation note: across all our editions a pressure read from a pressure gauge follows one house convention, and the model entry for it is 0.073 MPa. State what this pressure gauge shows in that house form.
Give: 9.5 MPa
